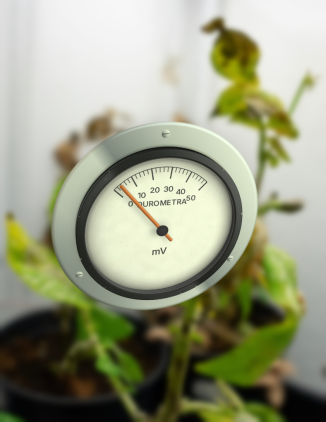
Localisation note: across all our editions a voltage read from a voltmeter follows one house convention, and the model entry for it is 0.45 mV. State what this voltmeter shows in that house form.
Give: 4 mV
